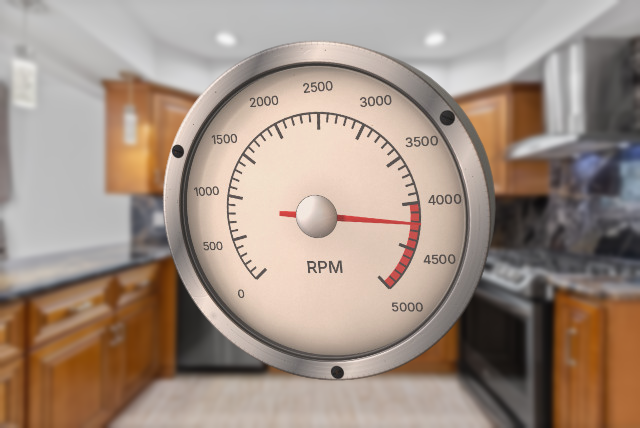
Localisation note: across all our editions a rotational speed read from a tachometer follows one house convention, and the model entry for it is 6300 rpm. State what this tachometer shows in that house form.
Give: 4200 rpm
